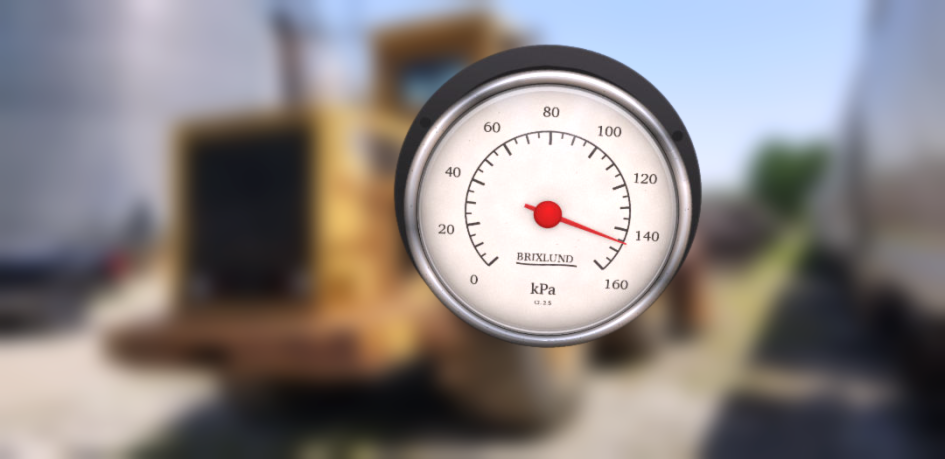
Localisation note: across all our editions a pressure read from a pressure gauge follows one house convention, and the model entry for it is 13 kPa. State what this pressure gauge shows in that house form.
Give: 145 kPa
